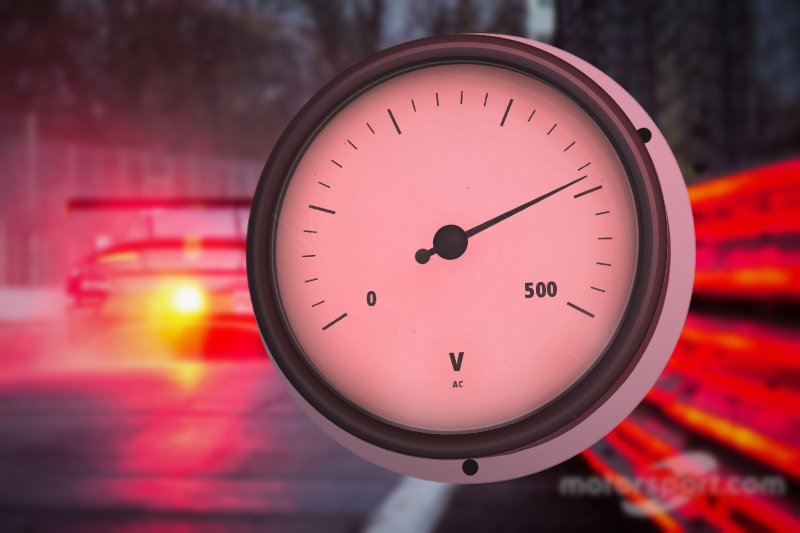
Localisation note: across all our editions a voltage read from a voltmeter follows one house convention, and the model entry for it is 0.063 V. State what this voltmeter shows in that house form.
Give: 390 V
